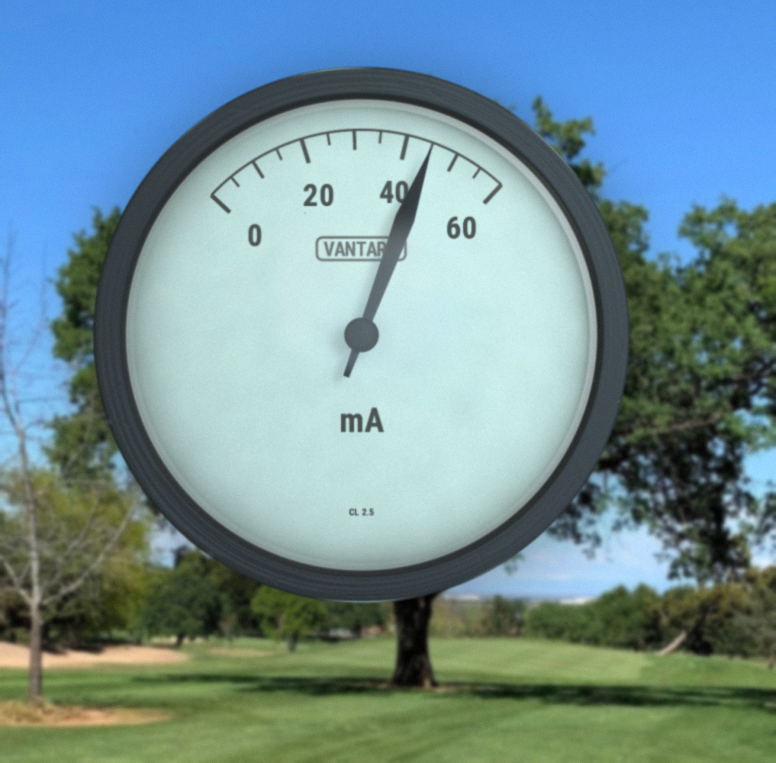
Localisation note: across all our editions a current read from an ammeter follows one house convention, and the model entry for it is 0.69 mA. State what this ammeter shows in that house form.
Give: 45 mA
